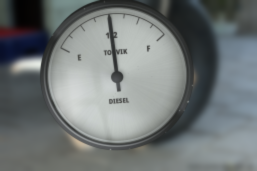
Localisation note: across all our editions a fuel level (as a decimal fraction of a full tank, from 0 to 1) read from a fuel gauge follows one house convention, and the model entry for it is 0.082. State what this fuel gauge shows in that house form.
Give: 0.5
